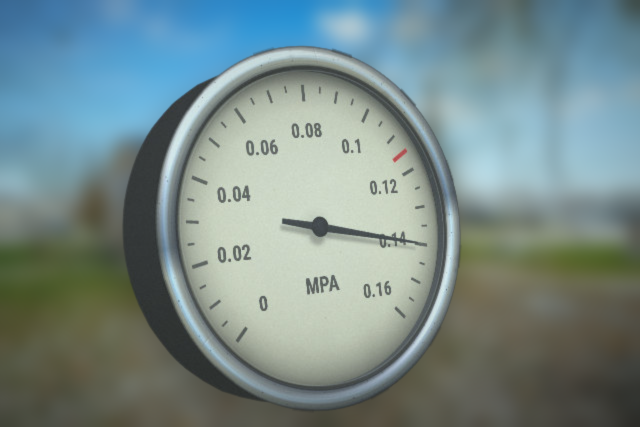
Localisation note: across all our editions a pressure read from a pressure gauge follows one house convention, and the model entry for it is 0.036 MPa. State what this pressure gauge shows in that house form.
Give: 0.14 MPa
